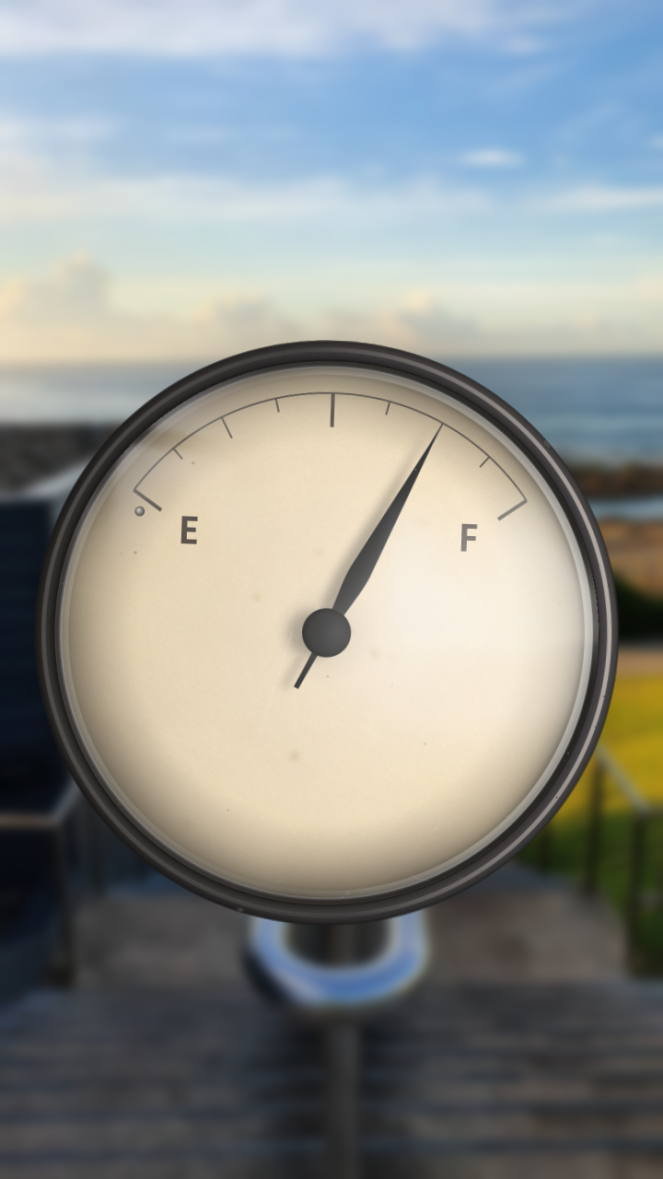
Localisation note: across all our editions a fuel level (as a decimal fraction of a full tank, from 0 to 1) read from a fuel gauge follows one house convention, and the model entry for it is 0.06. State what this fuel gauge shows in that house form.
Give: 0.75
